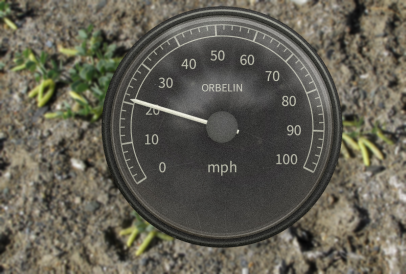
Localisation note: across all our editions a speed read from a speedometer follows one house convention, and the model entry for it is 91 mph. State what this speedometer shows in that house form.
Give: 21 mph
